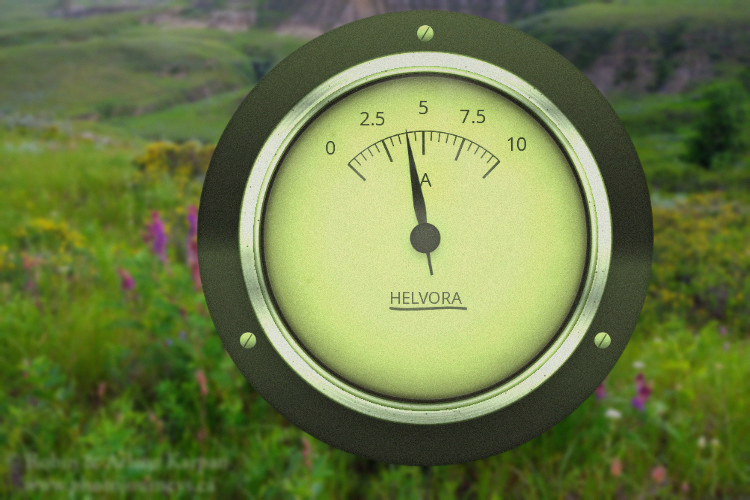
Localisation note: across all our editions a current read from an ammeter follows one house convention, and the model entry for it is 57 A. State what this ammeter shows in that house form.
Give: 4 A
